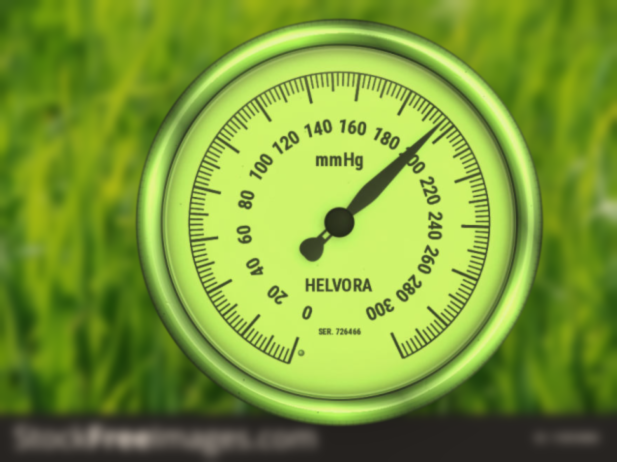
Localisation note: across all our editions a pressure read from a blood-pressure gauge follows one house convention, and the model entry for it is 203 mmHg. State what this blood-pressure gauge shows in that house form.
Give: 196 mmHg
